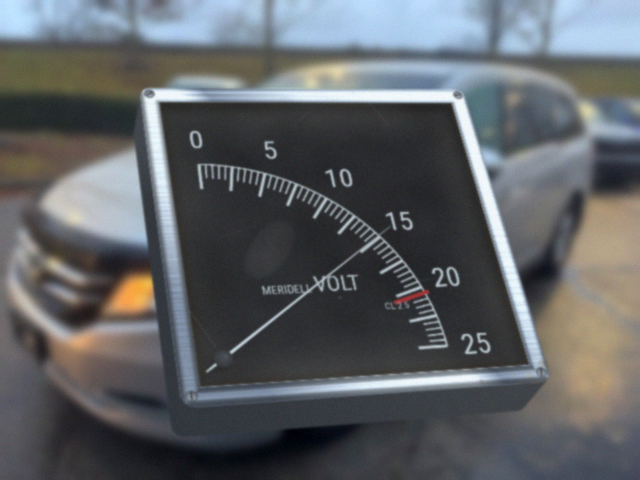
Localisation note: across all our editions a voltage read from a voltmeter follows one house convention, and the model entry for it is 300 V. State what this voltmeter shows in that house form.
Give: 15 V
